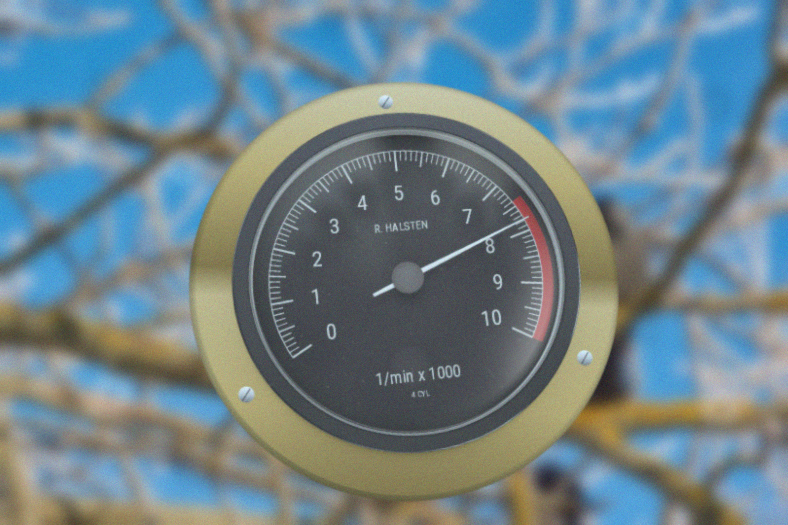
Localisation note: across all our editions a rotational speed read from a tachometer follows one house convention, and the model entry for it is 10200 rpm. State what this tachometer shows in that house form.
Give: 7800 rpm
